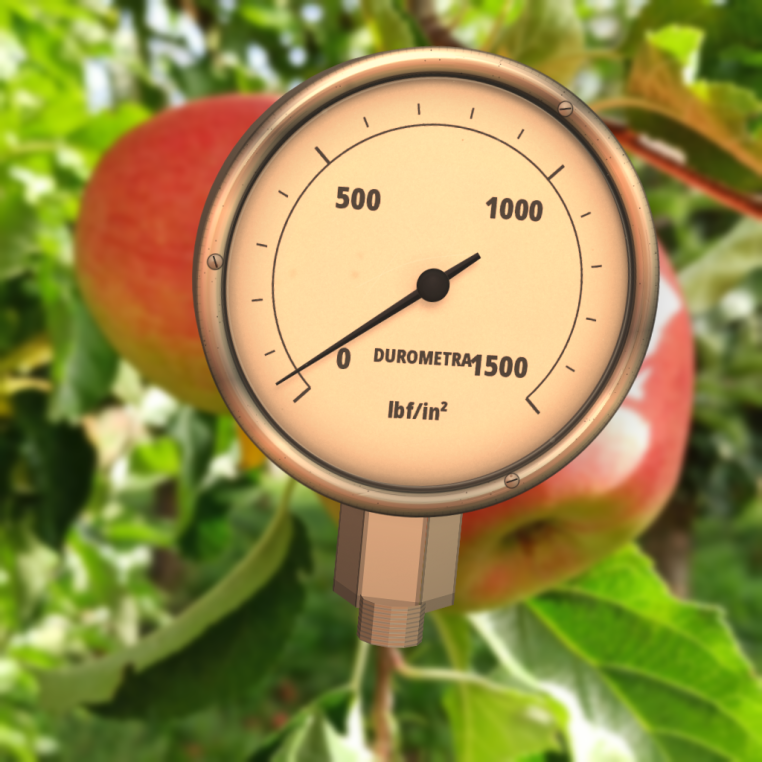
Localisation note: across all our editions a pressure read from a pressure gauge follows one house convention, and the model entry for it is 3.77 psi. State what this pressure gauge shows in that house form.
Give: 50 psi
